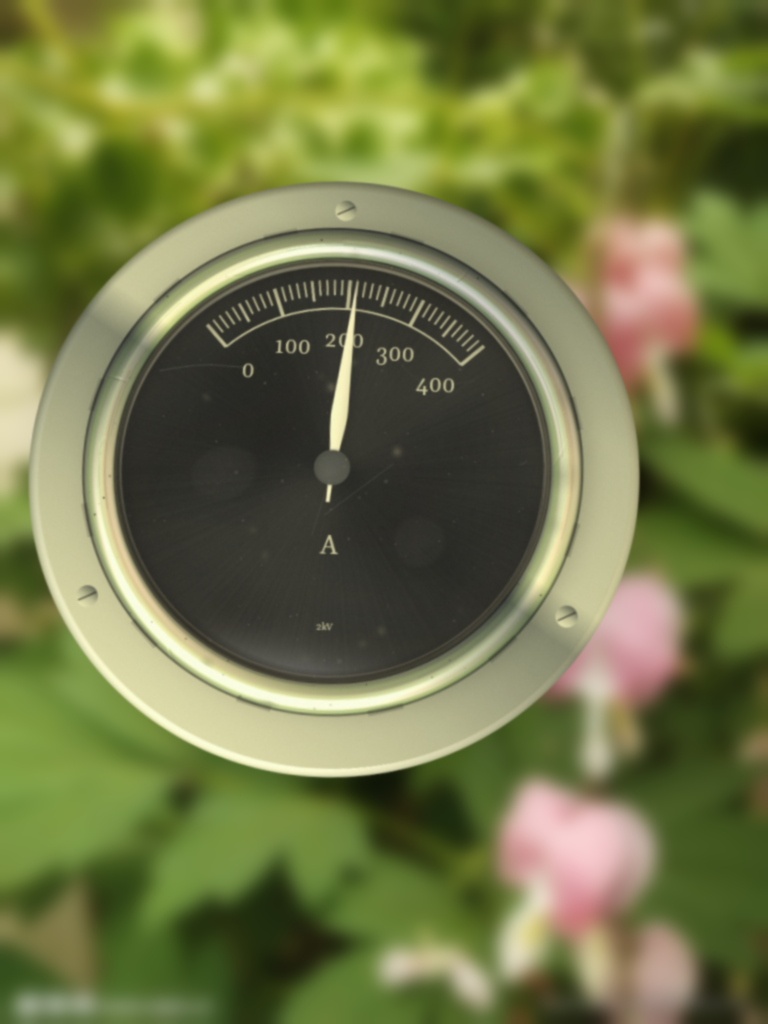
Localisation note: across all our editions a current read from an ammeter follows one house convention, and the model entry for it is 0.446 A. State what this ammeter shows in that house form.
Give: 210 A
